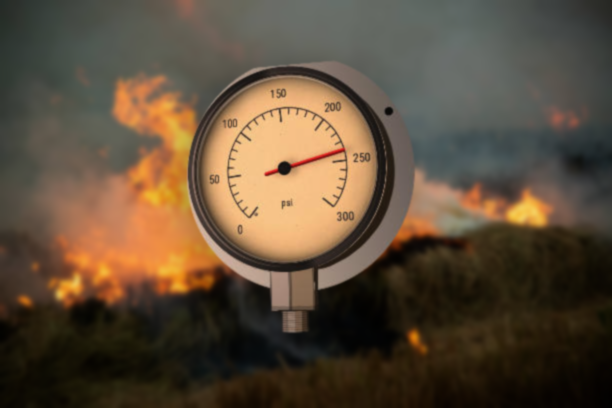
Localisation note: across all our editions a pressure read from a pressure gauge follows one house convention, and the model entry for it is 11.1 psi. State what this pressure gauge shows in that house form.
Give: 240 psi
